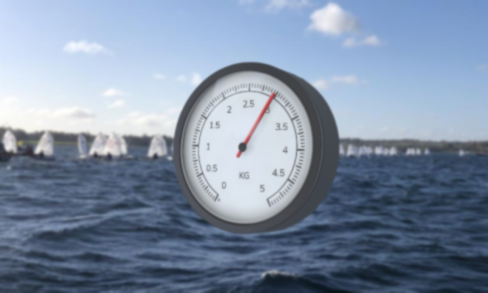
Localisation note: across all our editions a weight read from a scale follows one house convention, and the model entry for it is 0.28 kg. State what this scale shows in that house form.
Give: 3 kg
